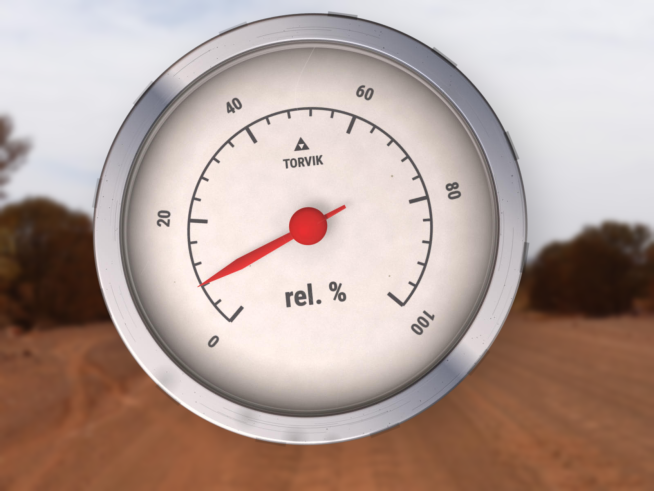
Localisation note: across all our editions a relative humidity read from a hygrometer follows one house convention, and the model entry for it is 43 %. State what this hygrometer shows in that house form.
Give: 8 %
